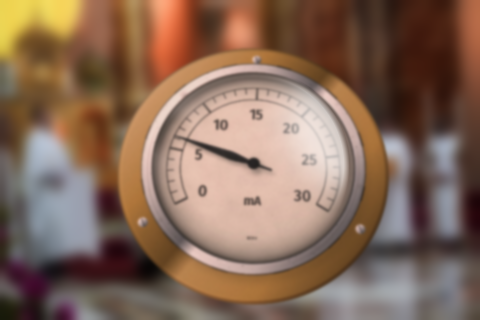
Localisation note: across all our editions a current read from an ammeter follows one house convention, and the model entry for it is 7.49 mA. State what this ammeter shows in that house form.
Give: 6 mA
